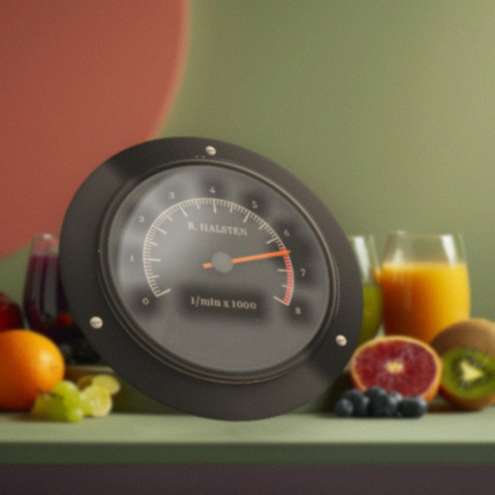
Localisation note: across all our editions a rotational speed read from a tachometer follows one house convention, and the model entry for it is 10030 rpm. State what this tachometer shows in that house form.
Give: 6500 rpm
